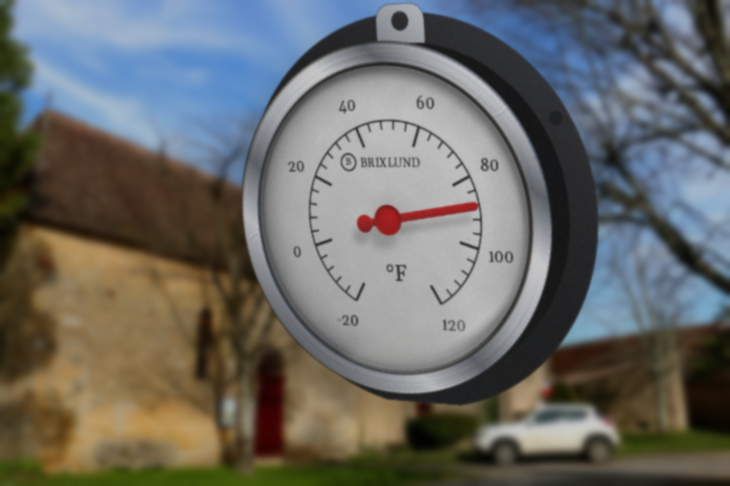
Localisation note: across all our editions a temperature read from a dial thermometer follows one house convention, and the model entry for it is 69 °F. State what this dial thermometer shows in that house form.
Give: 88 °F
